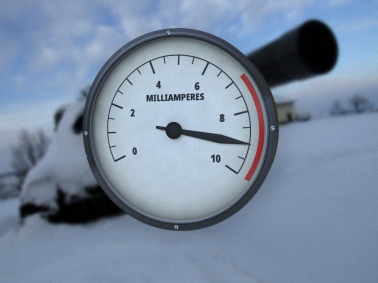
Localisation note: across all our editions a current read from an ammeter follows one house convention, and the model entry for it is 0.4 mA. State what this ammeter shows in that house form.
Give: 9 mA
